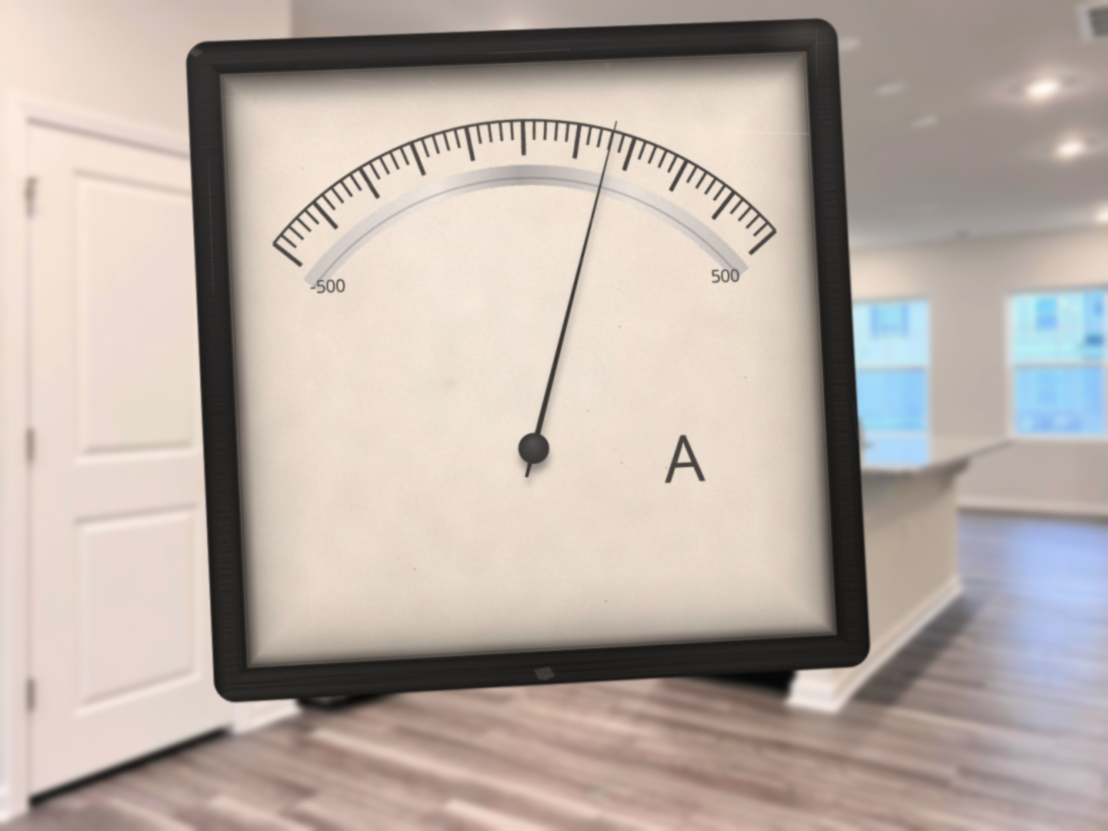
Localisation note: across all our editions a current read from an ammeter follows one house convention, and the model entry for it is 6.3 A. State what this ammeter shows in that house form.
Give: 160 A
